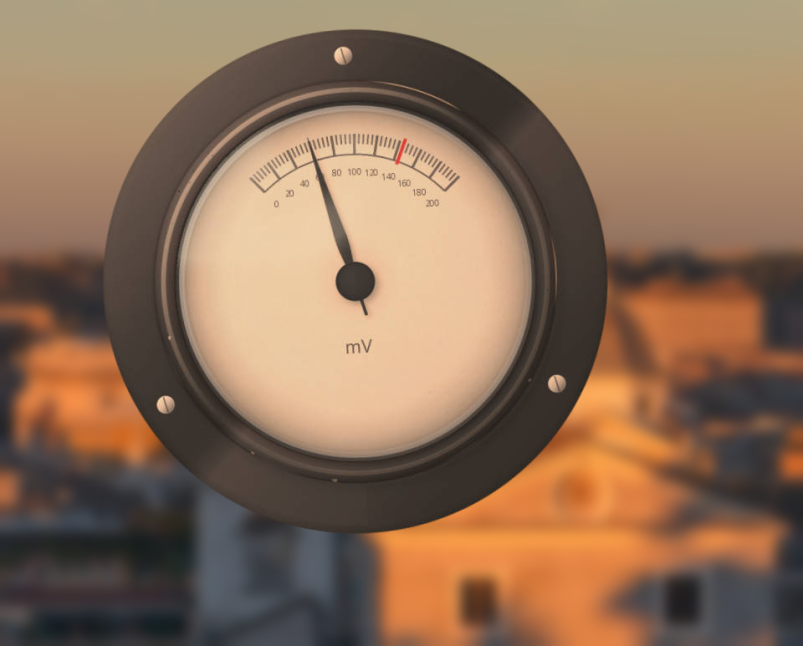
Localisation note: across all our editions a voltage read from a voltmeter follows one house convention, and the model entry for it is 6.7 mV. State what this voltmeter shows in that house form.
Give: 60 mV
